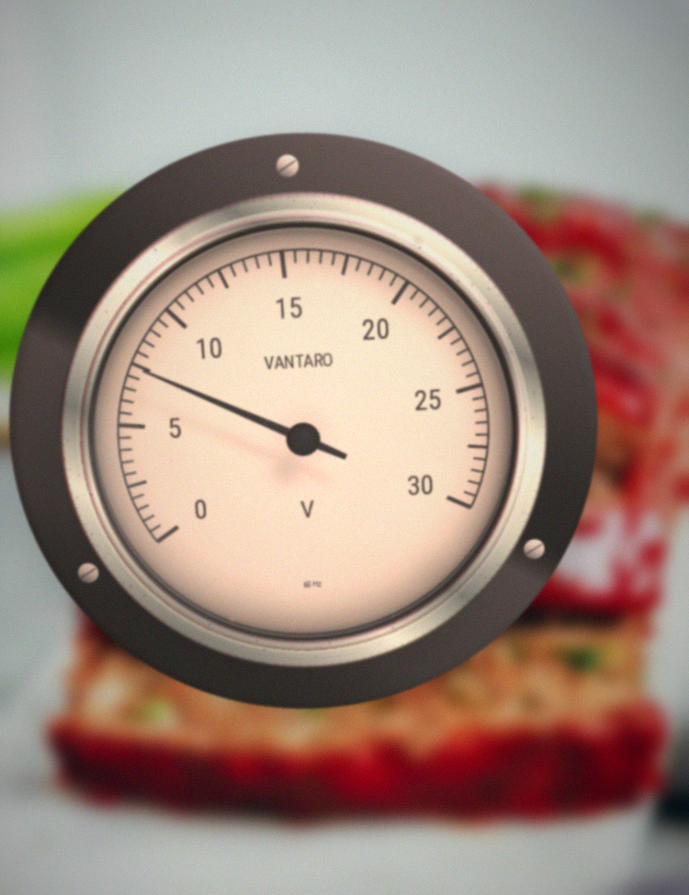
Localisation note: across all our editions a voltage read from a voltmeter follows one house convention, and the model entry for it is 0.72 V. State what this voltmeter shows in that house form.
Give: 7.5 V
